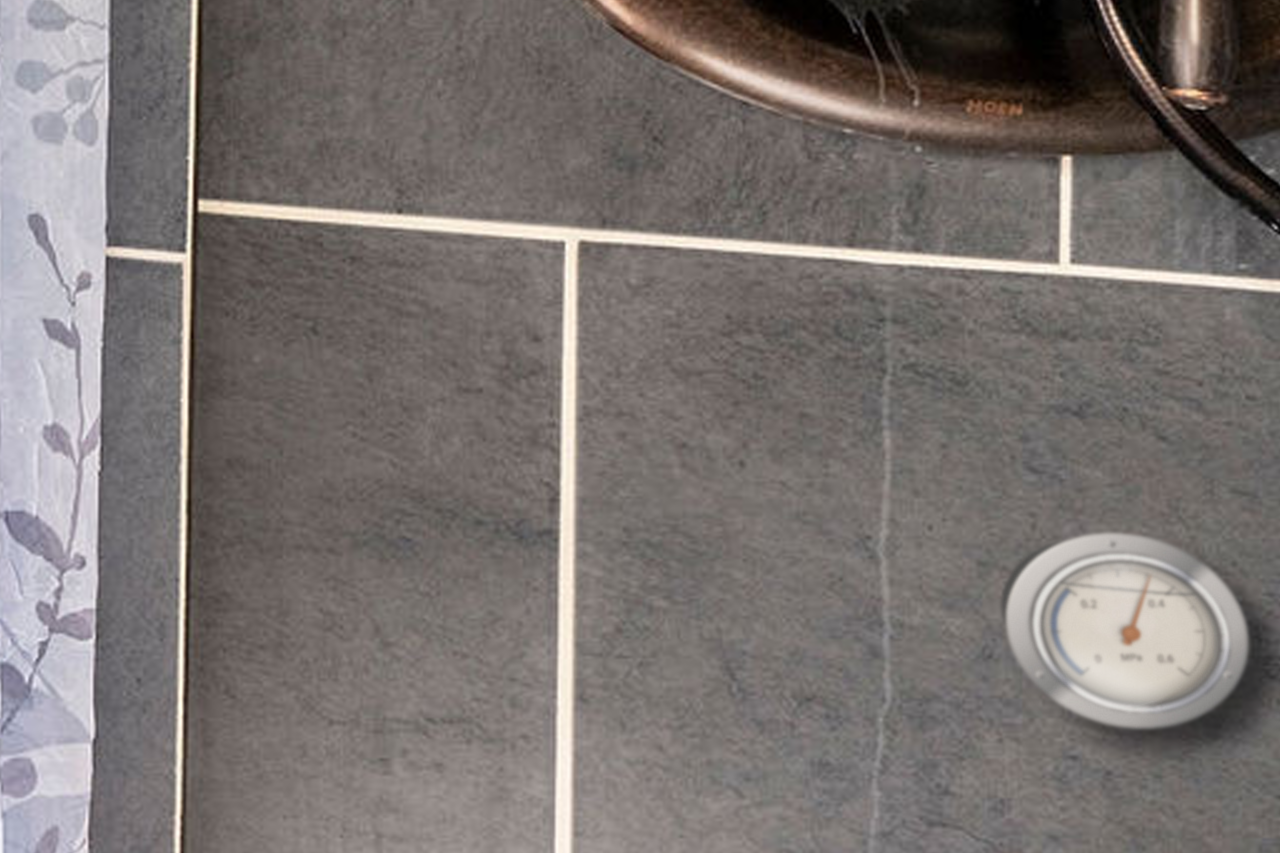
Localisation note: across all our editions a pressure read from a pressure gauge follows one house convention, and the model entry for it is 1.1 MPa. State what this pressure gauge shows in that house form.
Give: 0.35 MPa
